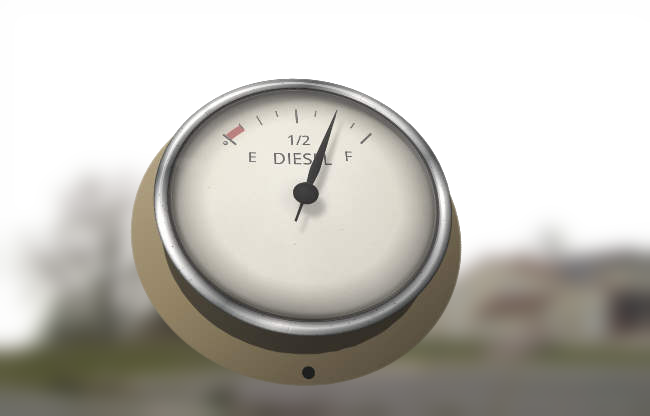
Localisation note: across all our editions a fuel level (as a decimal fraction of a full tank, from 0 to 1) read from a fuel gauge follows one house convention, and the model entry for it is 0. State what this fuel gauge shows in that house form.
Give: 0.75
